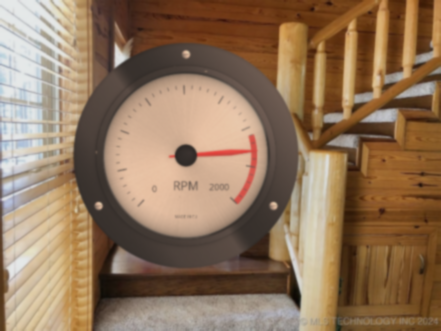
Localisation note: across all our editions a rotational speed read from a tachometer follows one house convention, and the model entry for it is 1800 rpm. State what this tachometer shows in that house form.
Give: 1650 rpm
